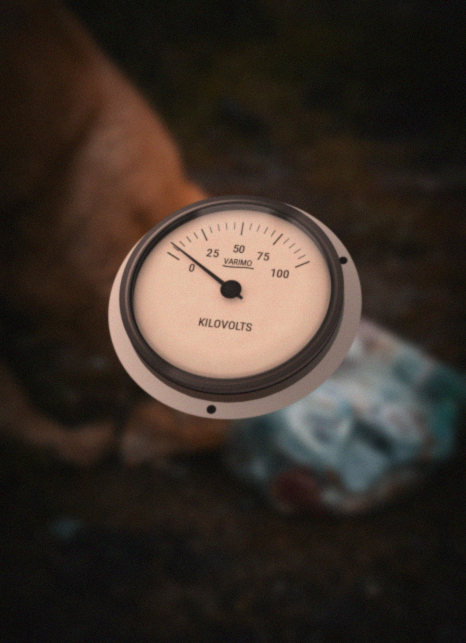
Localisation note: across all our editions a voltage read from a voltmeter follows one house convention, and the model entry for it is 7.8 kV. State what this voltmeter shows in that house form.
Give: 5 kV
